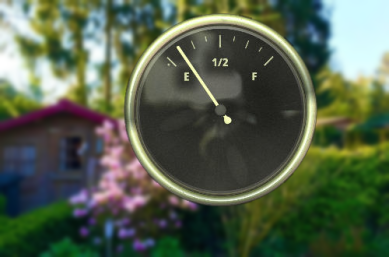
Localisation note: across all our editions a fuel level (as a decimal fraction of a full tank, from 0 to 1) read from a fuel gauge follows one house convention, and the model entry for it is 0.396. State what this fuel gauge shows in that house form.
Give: 0.125
